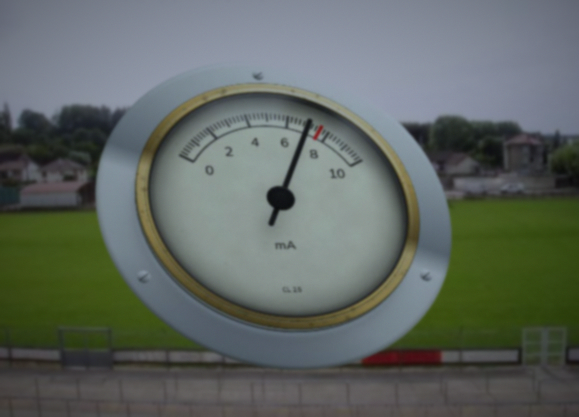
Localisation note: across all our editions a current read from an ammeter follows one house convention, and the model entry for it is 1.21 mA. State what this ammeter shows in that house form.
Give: 7 mA
